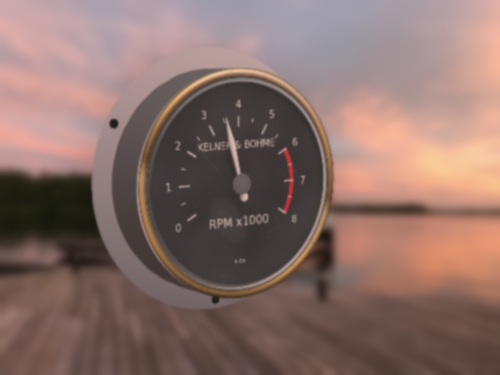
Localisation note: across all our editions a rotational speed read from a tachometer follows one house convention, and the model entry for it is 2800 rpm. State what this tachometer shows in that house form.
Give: 3500 rpm
